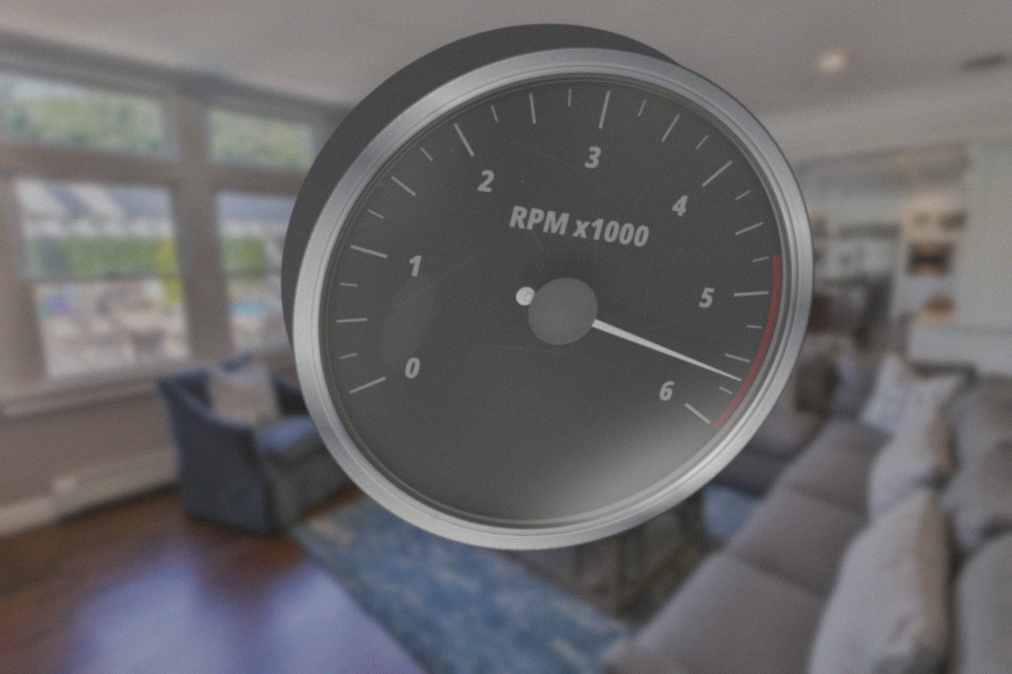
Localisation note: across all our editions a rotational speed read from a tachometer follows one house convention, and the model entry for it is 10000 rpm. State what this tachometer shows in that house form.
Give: 5625 rpm
